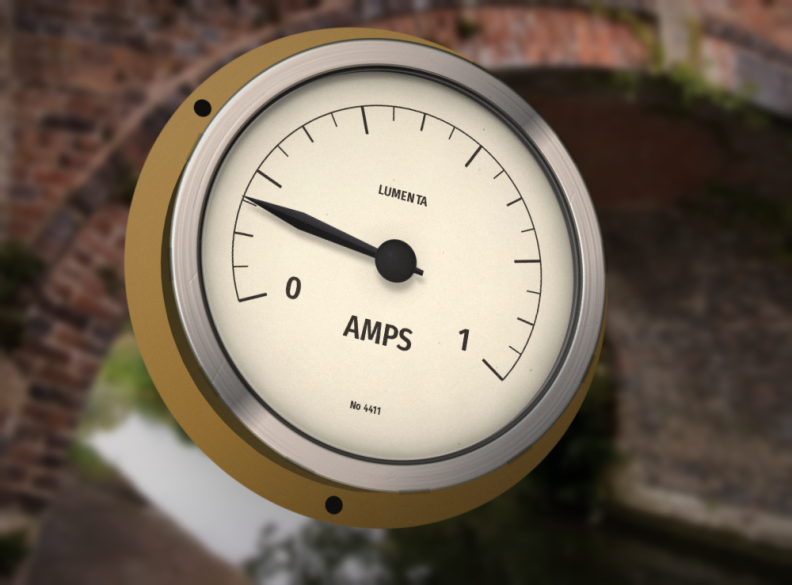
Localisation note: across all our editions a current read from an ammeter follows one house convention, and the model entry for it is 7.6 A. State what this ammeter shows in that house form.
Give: 0.15 A
